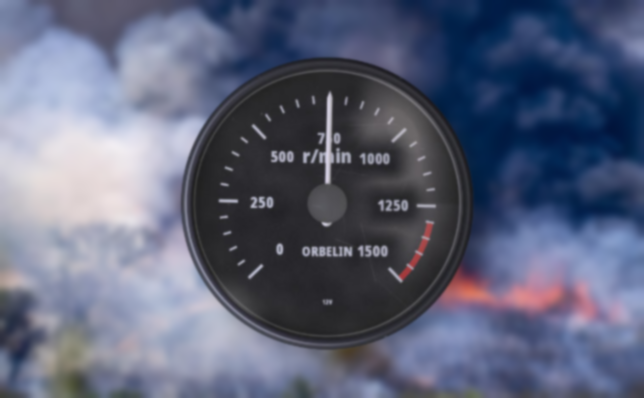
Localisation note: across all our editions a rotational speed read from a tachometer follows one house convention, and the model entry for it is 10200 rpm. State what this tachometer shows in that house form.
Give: 750 rpm
